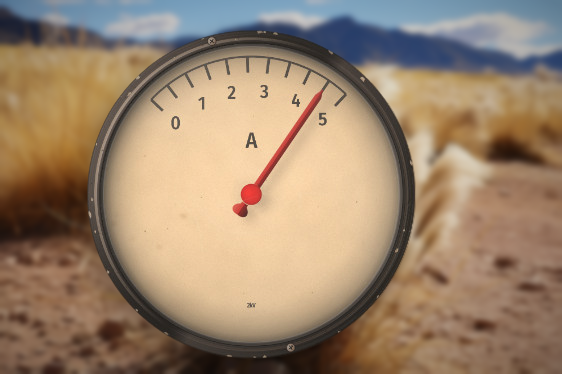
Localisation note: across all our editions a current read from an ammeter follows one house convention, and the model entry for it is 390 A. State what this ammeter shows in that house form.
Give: 4.5 A
